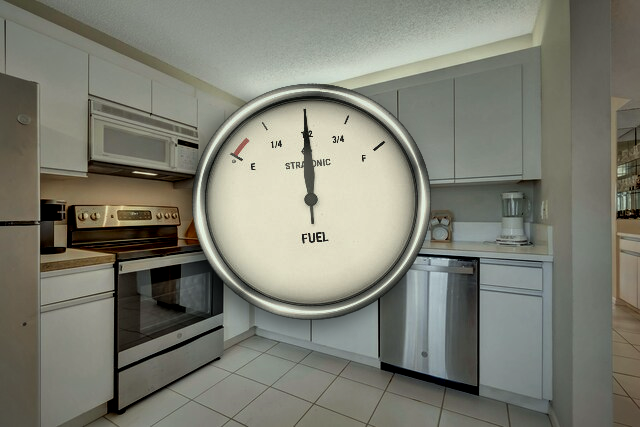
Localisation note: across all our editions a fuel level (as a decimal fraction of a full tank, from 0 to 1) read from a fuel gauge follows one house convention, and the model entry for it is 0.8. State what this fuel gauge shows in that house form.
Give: 0.5
